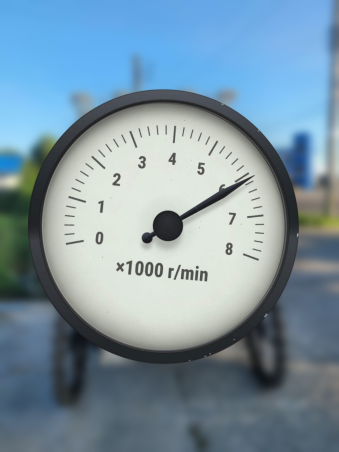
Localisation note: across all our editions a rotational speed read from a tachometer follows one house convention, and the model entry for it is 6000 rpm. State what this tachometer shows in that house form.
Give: 6100 rpm
